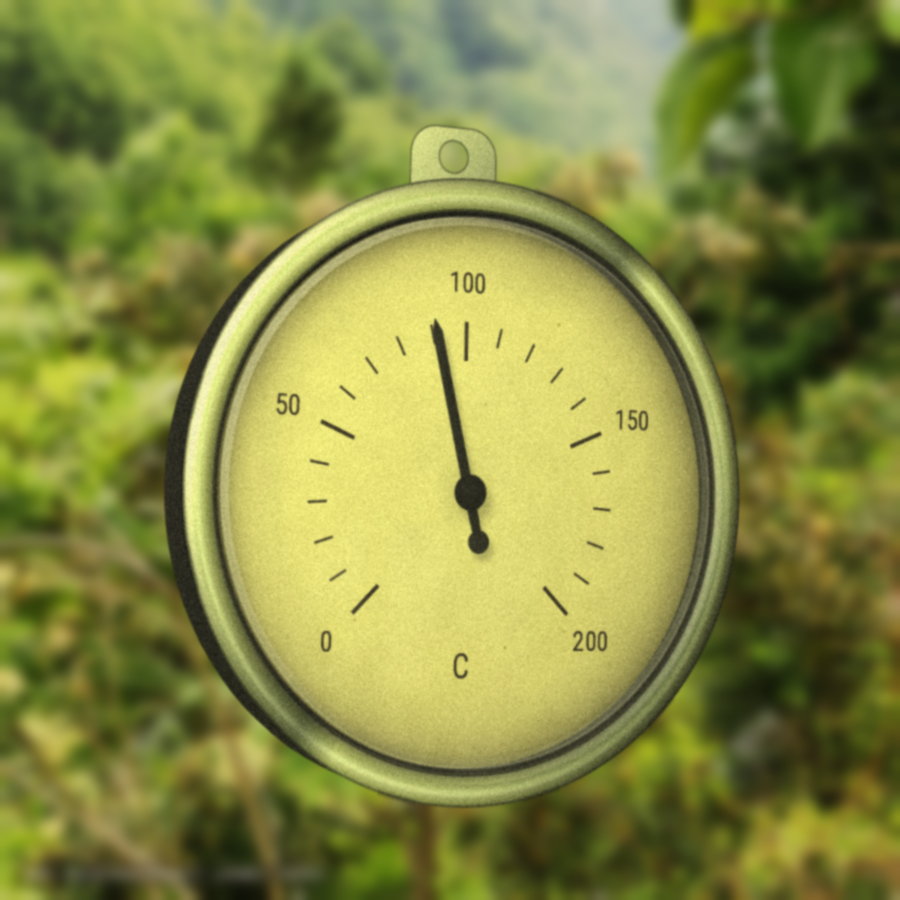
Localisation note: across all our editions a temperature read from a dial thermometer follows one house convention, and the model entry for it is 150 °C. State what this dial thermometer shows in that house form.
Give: 90 °C
